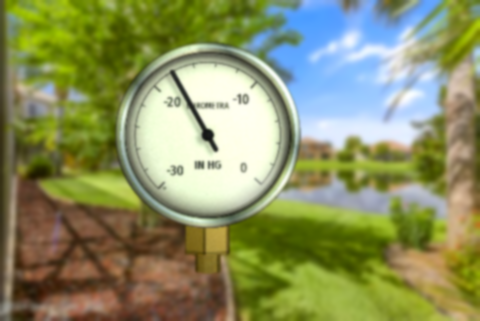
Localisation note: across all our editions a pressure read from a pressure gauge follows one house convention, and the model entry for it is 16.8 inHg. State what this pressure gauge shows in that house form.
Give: -18 inHg
